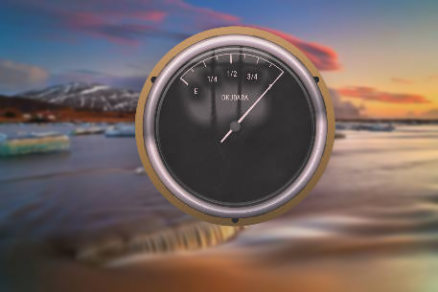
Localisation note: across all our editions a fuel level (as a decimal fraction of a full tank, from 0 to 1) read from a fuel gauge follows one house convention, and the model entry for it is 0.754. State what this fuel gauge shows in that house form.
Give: 1
